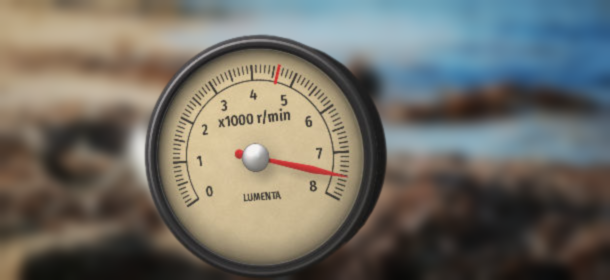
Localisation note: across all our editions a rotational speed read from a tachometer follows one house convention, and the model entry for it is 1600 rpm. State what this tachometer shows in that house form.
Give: 7500 rpm
